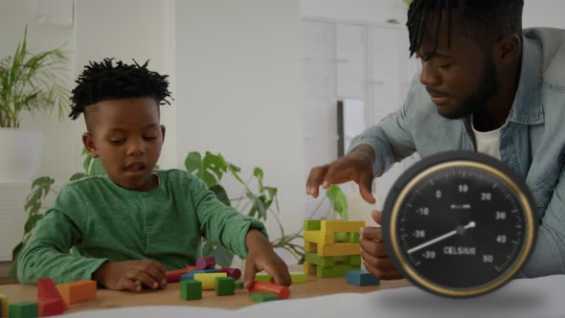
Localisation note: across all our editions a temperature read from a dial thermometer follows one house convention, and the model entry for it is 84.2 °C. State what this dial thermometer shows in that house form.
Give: -25 °C
